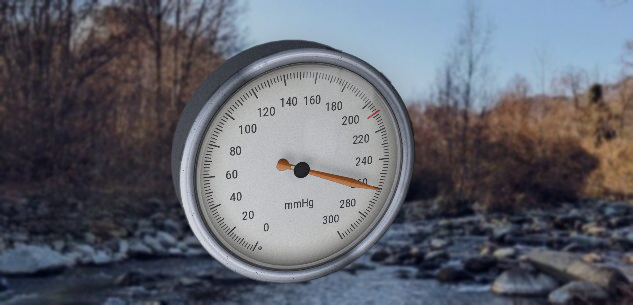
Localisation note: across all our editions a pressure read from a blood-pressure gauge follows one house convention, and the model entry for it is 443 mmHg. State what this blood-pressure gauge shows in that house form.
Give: 260 mmHg
